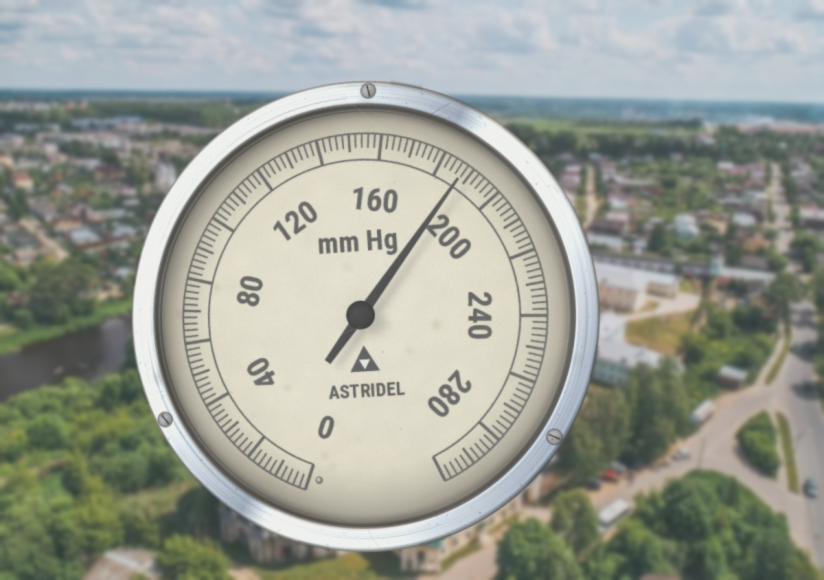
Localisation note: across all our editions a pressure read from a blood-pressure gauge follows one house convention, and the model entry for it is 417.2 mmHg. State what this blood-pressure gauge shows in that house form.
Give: 188 mmHg
